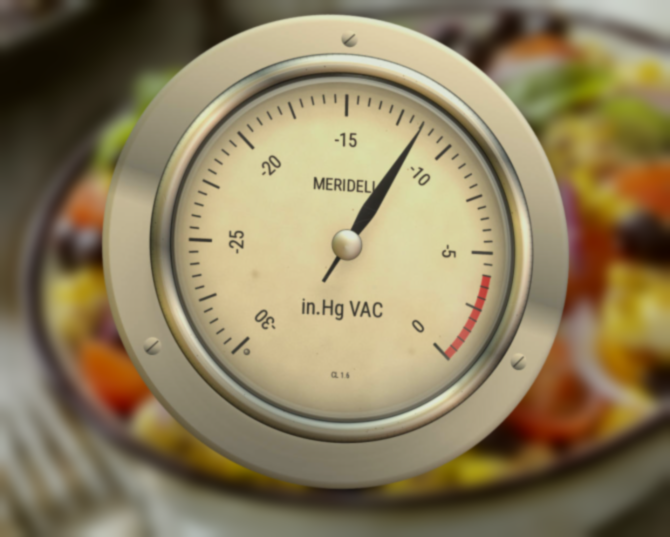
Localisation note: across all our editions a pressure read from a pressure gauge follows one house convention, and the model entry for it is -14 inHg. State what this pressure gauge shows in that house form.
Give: -11.5 inHg
